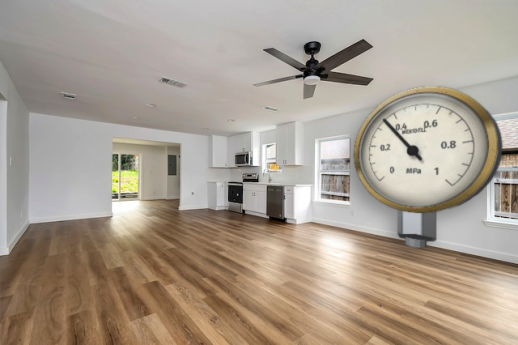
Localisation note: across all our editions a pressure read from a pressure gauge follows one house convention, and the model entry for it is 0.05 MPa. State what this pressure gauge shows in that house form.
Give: 0.35 MPa
